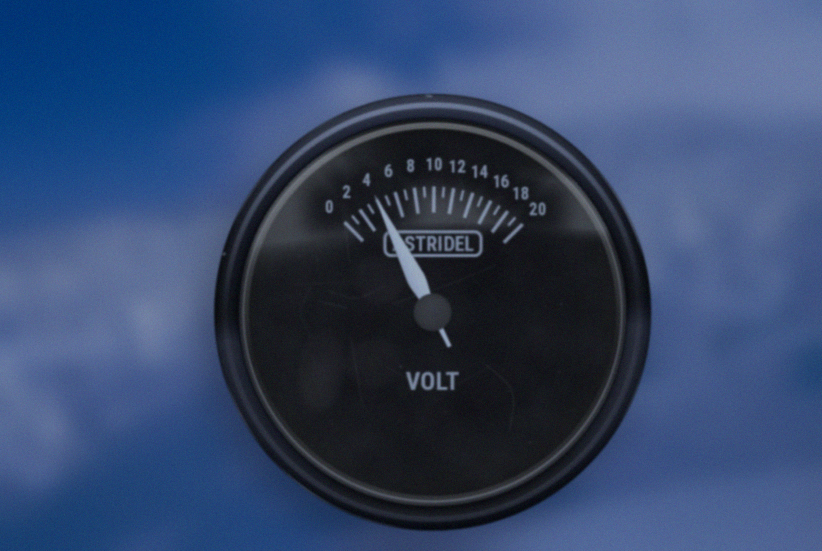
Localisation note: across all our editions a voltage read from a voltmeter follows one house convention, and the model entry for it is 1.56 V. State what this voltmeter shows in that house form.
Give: 4 V
